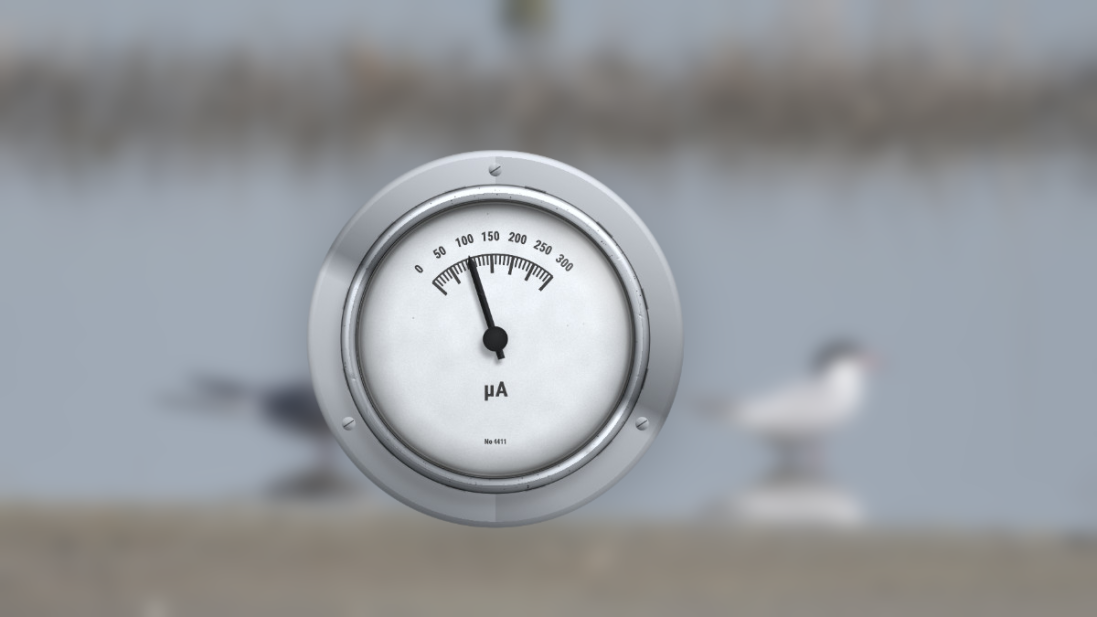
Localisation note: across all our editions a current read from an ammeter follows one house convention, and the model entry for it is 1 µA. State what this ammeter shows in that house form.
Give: 100 µA
